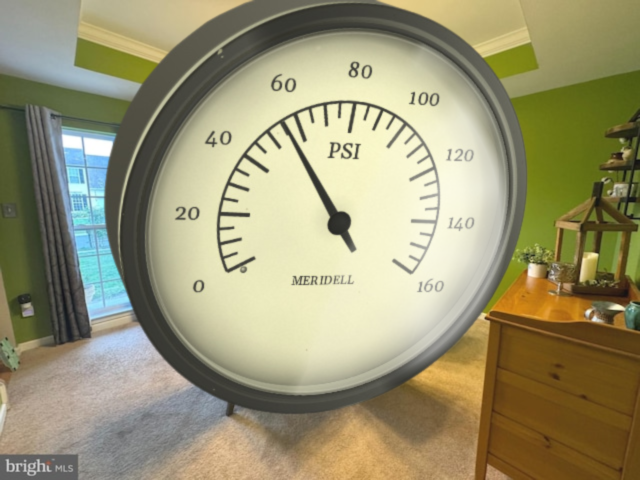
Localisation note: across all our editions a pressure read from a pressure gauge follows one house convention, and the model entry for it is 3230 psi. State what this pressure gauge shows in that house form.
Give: 55 psi
